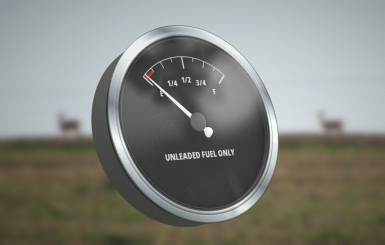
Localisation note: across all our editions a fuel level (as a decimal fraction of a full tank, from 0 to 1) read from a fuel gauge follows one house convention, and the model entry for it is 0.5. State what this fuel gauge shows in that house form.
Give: 0
